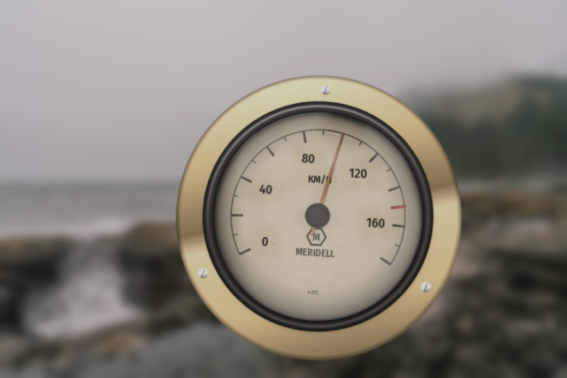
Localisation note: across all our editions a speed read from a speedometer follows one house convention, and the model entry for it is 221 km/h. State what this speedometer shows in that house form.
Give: 100 km/h
